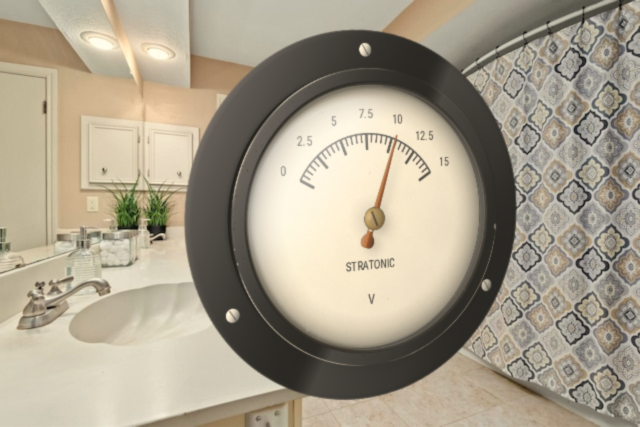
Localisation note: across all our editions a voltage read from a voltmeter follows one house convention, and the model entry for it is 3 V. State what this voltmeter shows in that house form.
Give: 10 V
